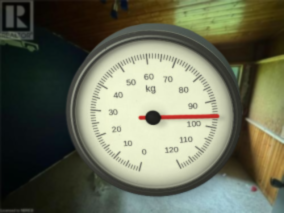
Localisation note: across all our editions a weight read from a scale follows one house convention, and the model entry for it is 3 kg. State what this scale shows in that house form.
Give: 95 kg
